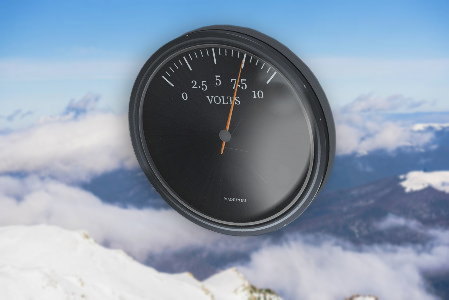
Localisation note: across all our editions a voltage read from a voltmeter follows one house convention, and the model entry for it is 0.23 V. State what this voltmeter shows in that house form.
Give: 7.5 V
